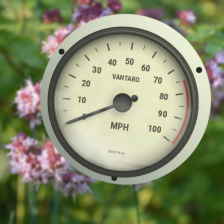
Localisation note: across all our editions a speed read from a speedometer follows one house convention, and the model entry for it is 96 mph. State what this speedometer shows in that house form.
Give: 0 mph
